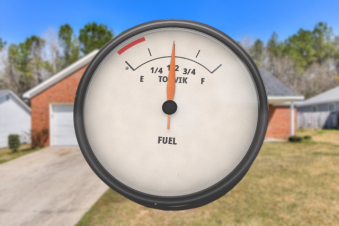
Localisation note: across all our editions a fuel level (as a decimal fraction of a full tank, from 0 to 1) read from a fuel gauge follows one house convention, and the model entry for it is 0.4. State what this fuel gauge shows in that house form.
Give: 0.5
